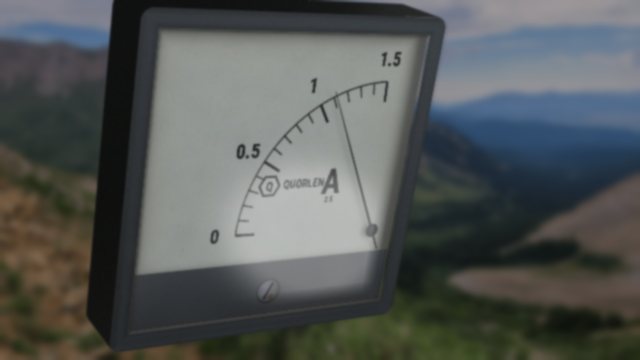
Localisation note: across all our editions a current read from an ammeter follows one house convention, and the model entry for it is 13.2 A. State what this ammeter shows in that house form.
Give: 1.1 A
